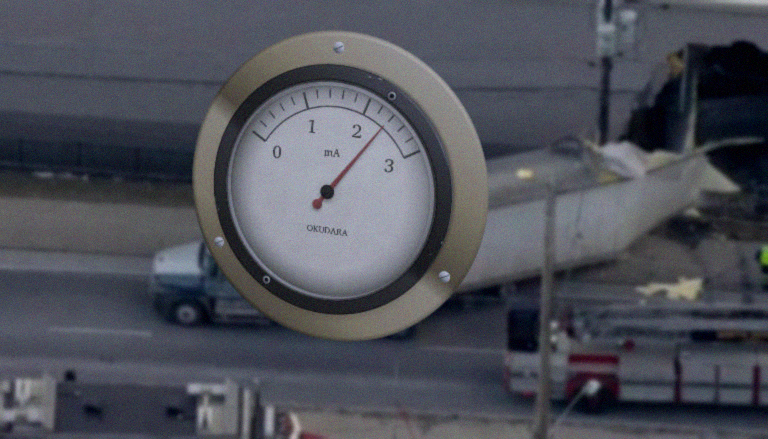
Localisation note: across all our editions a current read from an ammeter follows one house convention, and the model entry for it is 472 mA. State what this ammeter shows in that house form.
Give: 2.4 mA
